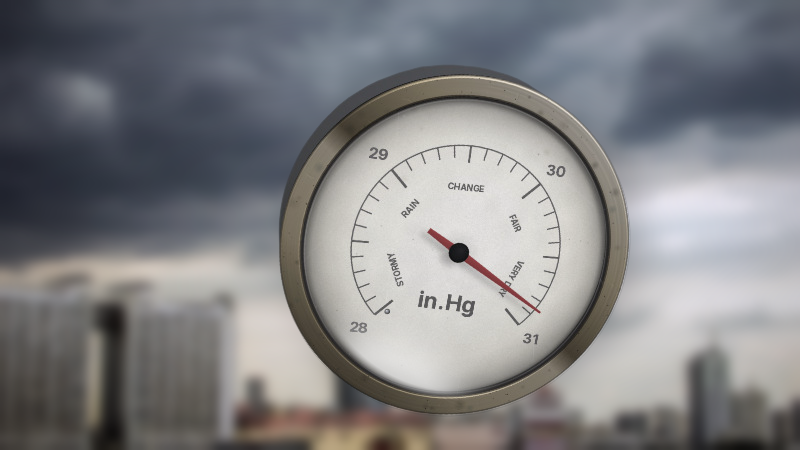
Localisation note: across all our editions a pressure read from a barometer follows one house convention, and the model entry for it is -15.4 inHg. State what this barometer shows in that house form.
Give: 30.85 inHg
